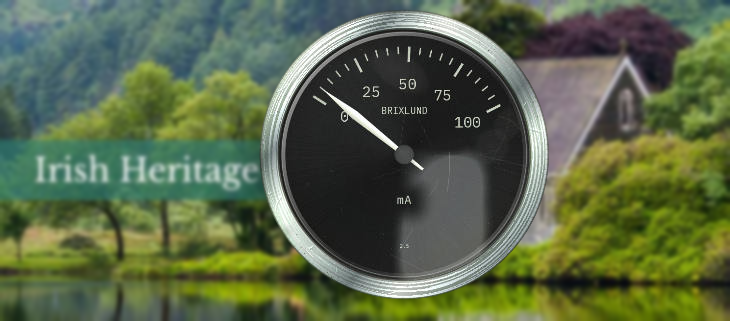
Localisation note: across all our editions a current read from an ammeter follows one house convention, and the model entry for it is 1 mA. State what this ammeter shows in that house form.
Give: 5 mA
